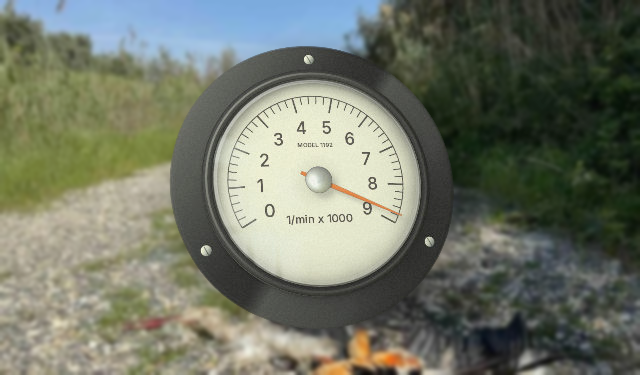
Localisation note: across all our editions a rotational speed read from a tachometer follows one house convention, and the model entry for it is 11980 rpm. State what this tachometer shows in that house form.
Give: 8800 rpm
